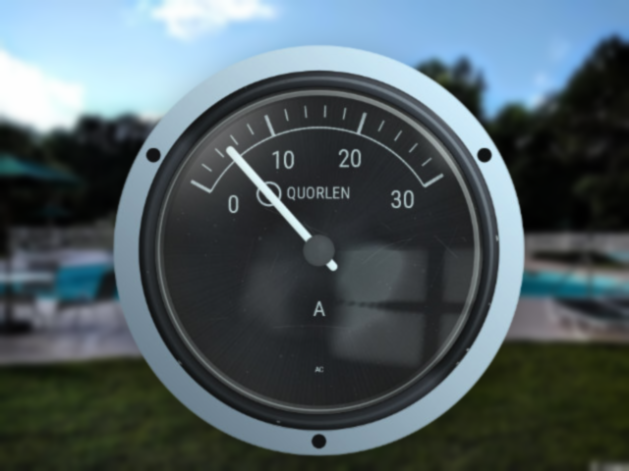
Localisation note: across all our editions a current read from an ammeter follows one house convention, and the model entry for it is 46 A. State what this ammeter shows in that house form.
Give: 5 A
